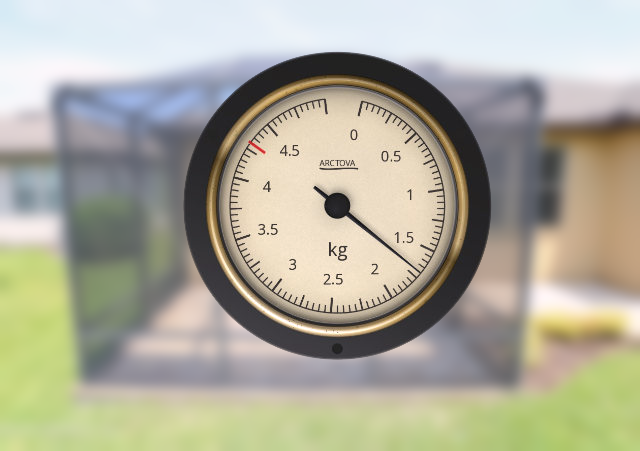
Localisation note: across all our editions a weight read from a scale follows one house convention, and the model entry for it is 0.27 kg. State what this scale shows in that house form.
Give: 1.7 kg
